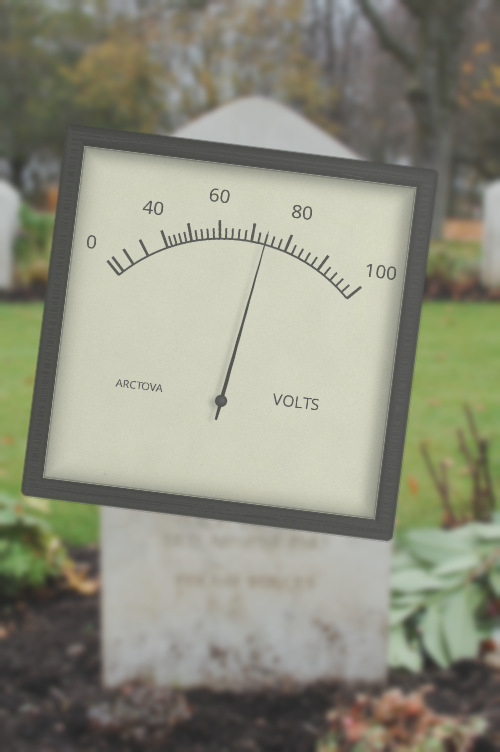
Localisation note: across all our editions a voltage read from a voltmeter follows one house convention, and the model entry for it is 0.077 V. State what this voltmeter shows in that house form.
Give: 74 V
